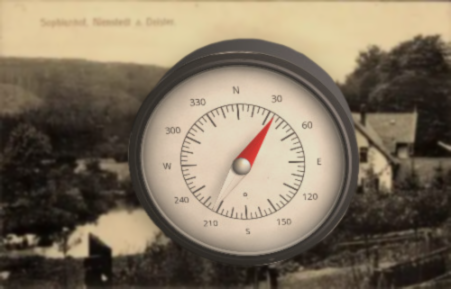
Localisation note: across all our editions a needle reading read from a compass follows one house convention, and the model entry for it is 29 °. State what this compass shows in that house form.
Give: 35 °
